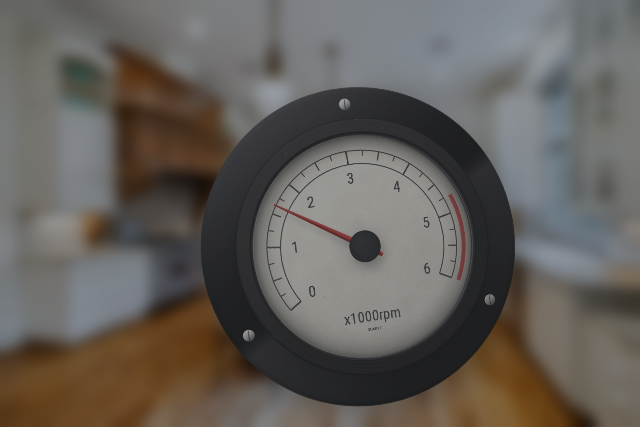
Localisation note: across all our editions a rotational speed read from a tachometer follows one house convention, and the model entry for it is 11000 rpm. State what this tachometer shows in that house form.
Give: 1625 rpm
